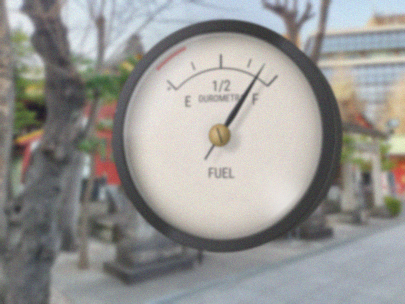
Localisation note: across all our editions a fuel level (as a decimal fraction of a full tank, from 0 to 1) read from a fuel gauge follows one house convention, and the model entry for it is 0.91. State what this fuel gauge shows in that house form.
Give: 0.875
